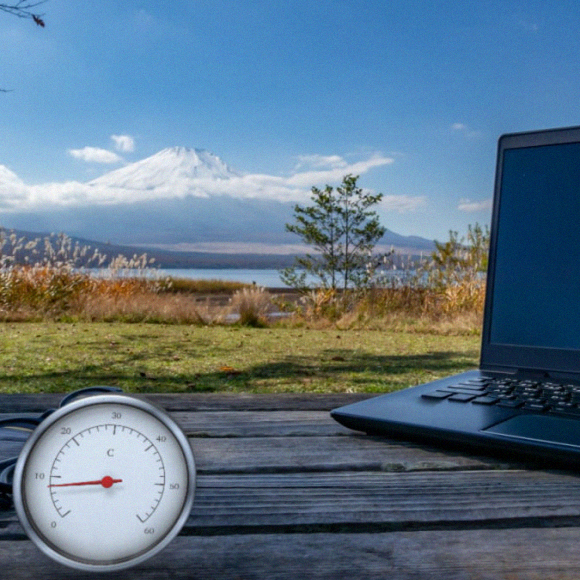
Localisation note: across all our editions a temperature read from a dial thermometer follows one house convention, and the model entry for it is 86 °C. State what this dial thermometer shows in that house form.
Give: 8 °C
